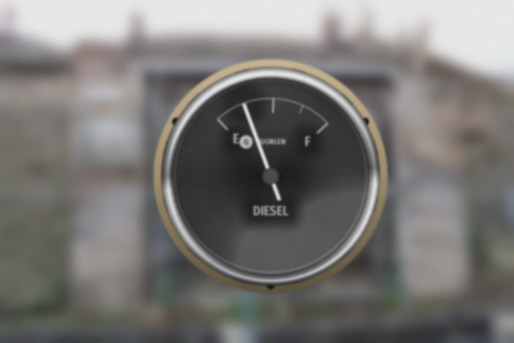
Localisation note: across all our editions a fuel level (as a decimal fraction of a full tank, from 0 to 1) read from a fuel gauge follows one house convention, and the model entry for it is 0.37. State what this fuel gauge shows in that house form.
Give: 0.25
